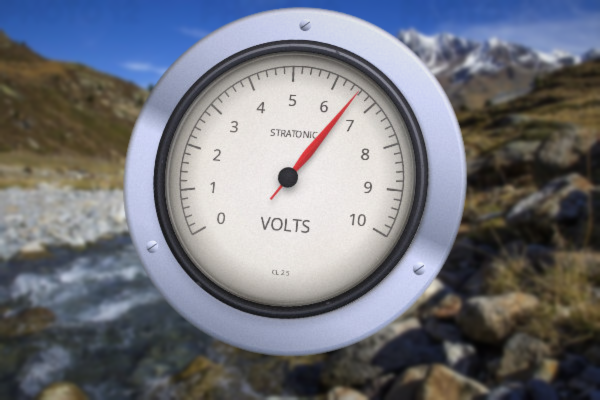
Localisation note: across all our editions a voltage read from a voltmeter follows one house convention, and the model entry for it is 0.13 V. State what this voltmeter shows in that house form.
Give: 6.6 V
